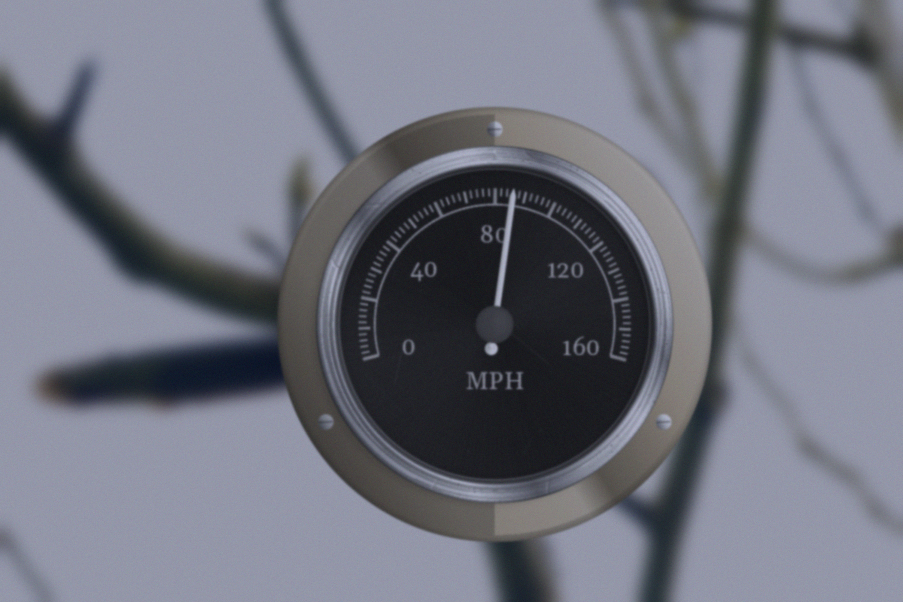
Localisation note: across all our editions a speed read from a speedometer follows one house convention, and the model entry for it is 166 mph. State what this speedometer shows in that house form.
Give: 86 mph
